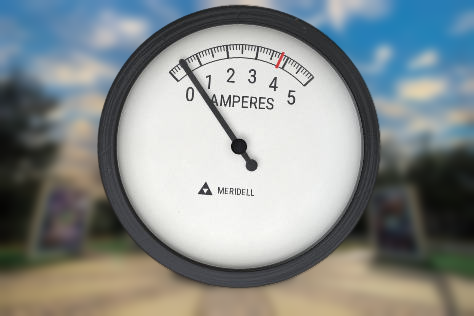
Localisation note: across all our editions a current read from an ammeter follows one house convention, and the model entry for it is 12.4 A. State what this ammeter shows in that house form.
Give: 0.5 A
